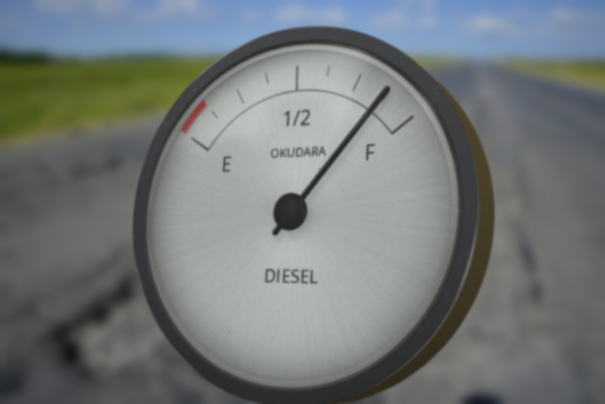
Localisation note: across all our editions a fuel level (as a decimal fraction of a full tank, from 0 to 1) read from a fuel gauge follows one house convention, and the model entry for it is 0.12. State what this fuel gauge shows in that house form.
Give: 0.875
